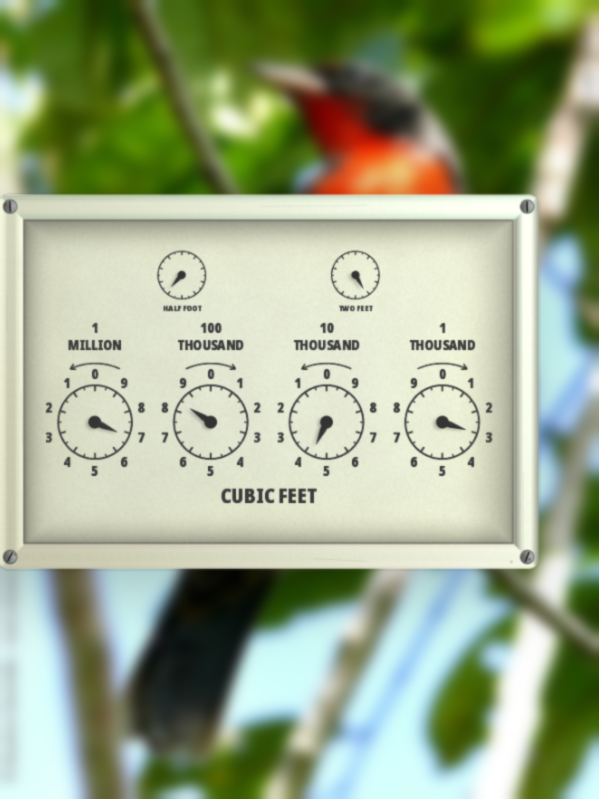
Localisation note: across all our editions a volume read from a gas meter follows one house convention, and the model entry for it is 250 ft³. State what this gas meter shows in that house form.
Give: 684300 ft³
